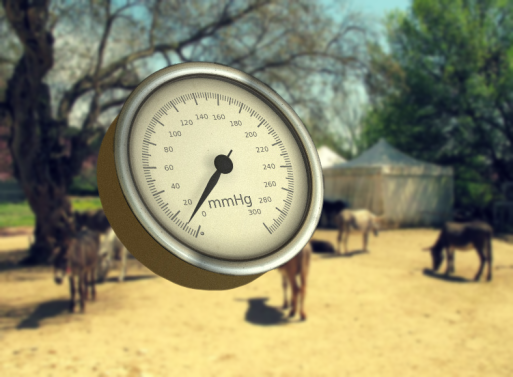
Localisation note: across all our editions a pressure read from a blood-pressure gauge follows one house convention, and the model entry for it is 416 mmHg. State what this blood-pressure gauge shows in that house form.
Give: 10 mmHg
